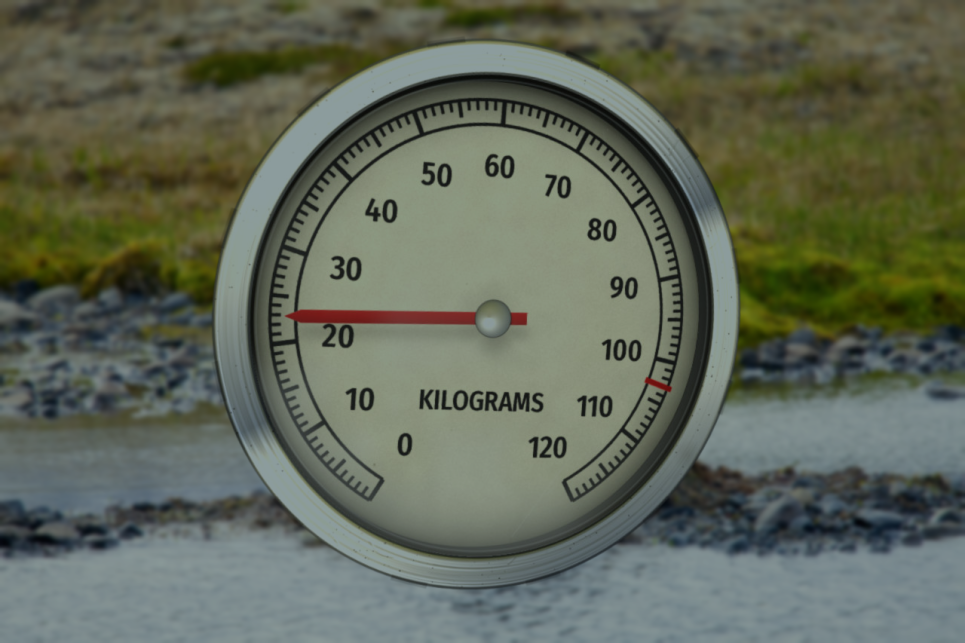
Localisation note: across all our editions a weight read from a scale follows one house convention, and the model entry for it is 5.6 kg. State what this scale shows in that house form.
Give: 23 kg
